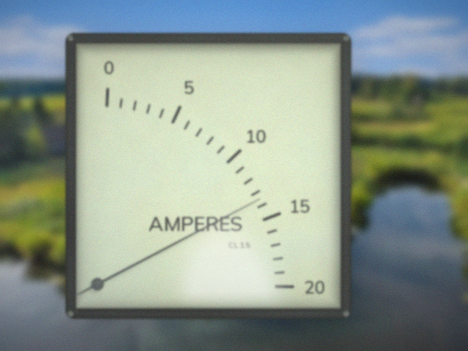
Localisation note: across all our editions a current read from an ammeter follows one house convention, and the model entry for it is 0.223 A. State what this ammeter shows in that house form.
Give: 13.5 A
